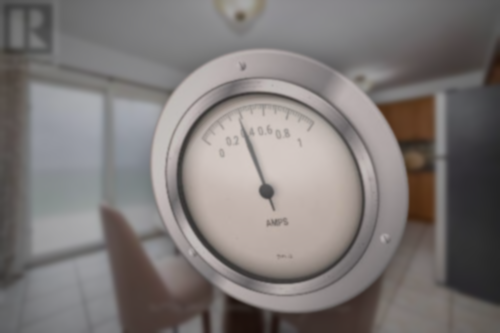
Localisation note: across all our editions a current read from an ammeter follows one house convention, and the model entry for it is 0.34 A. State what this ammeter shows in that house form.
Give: 0.4 A
